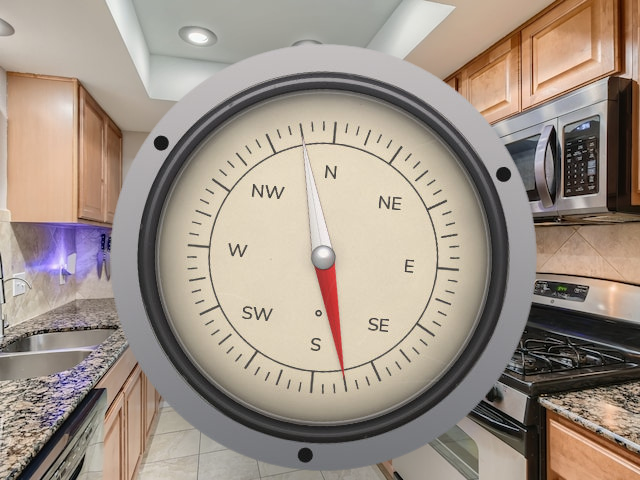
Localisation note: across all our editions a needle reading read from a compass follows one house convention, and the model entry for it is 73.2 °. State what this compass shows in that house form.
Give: 165 °
